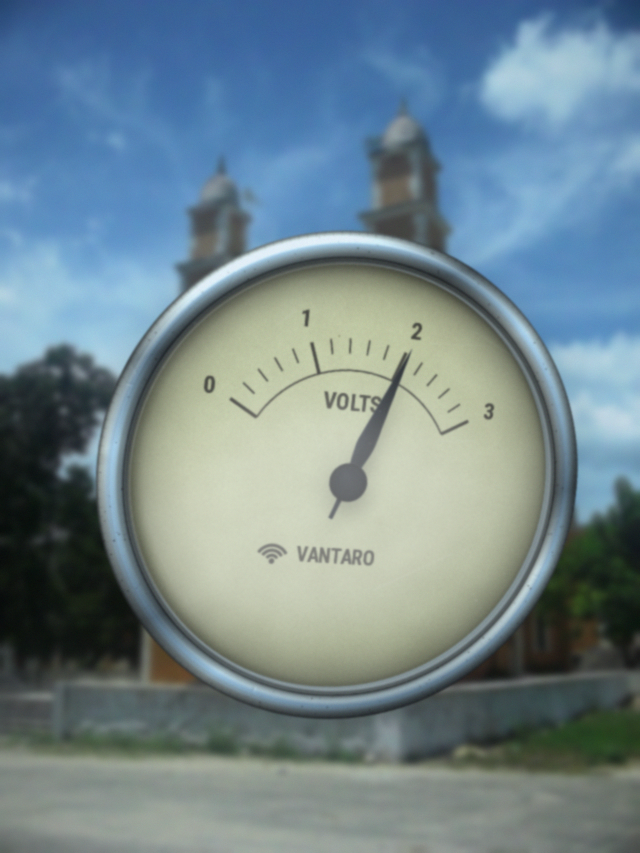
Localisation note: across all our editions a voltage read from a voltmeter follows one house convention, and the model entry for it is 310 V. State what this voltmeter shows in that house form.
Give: 2 V
